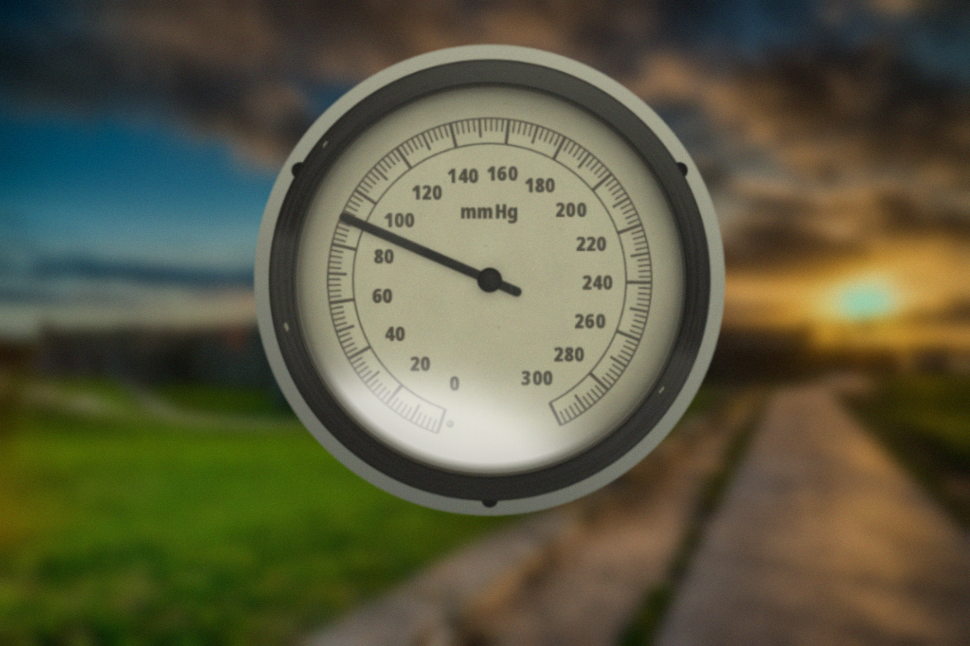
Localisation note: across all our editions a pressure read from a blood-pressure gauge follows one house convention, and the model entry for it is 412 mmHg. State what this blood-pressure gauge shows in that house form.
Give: 90 mmHg
